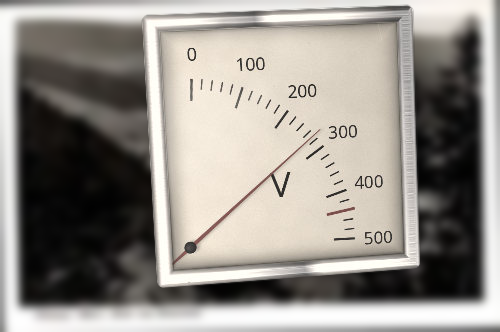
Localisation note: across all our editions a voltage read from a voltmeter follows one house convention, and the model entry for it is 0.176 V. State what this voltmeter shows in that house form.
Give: 270 V
